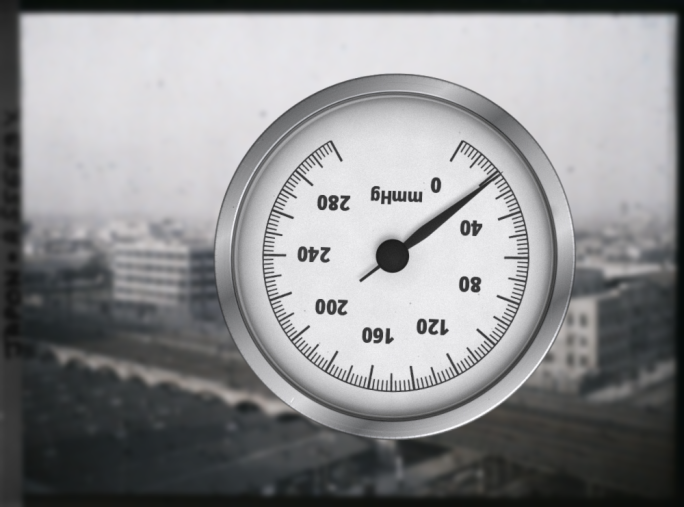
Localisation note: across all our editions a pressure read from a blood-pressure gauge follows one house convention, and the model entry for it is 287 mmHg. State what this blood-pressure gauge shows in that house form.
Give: 22 mmHg
